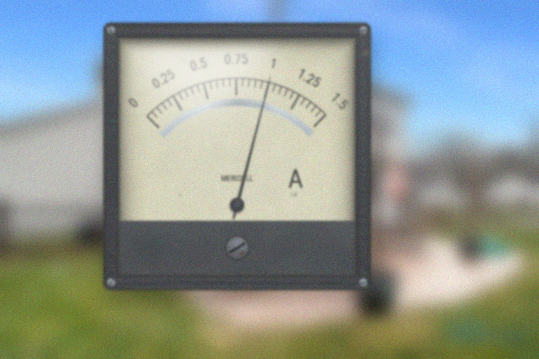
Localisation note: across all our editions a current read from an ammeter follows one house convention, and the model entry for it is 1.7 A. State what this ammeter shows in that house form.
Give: 1 A
